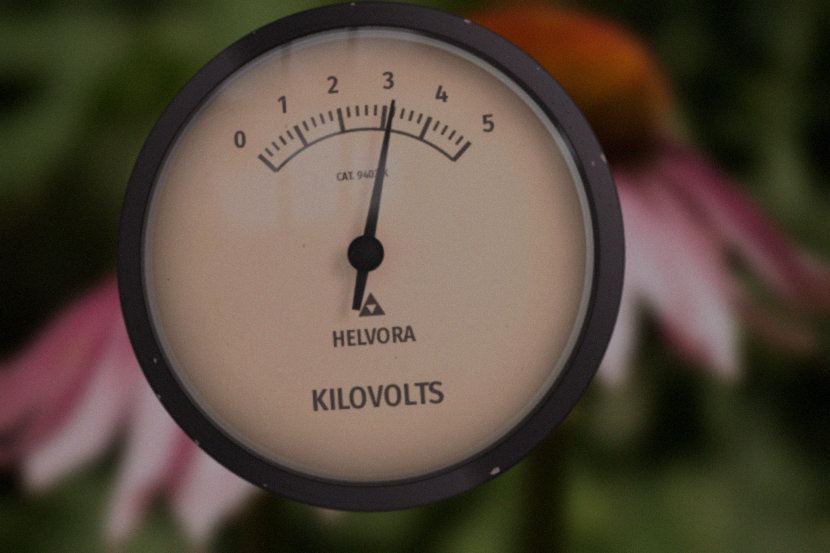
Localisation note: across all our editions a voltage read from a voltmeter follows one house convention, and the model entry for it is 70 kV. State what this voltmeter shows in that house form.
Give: 3.2 kV
